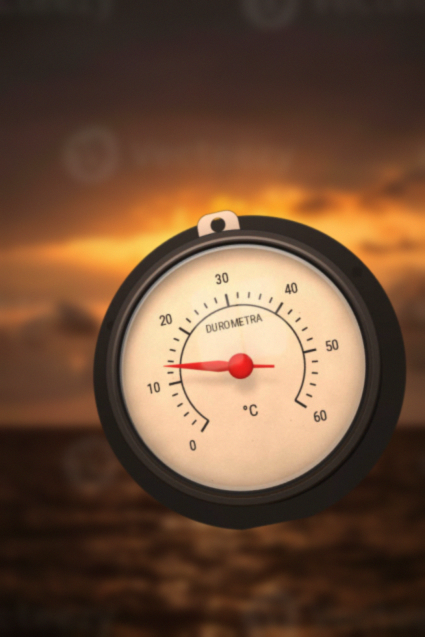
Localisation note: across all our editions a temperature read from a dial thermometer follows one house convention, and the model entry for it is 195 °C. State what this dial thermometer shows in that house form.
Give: 13 °C
